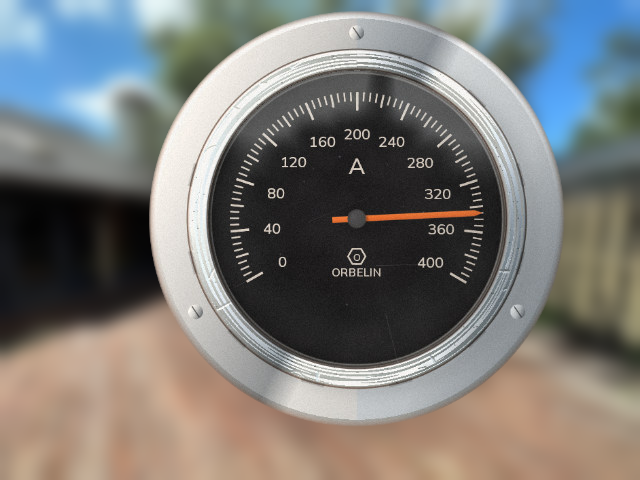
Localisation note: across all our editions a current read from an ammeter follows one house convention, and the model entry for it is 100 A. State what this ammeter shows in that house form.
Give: 345 A
